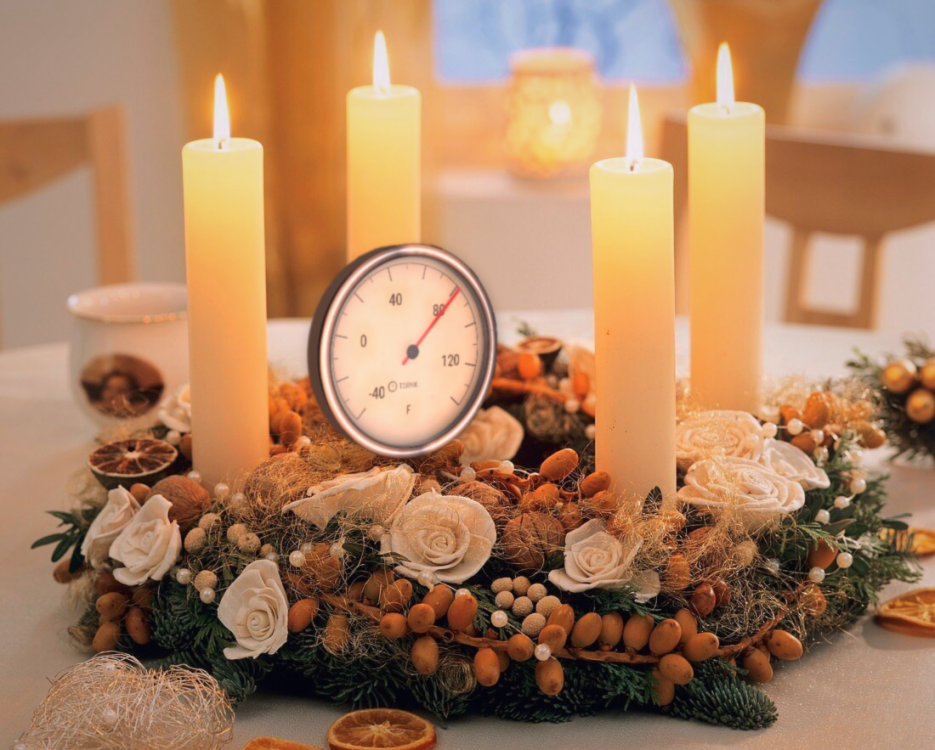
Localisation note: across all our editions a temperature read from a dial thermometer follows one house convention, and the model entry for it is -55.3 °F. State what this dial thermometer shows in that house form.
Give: 80 °F
